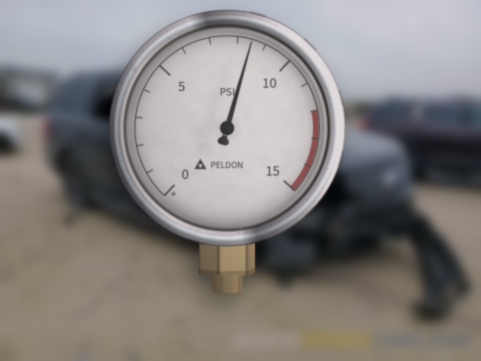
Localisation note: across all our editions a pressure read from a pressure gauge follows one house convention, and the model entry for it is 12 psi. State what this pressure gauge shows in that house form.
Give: 8.5 psi
